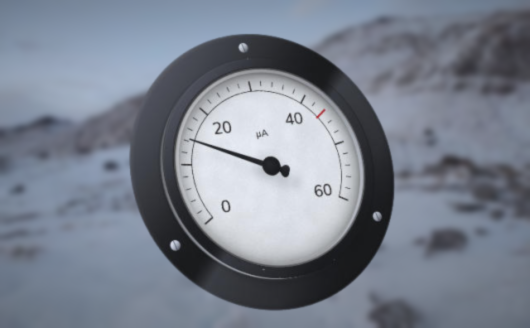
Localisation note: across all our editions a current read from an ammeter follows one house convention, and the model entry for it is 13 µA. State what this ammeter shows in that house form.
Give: 14 µA
